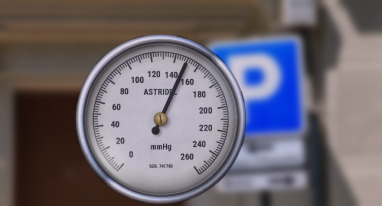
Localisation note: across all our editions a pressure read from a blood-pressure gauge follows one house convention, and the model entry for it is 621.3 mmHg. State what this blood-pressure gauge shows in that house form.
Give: 150 mmHg
